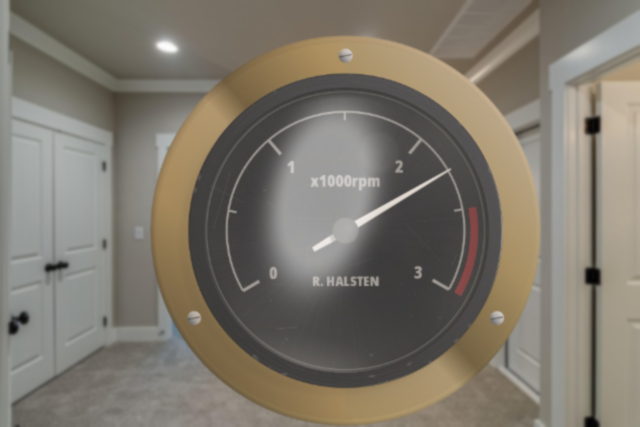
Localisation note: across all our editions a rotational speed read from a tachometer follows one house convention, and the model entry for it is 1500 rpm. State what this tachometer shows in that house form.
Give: 2250 rpm
